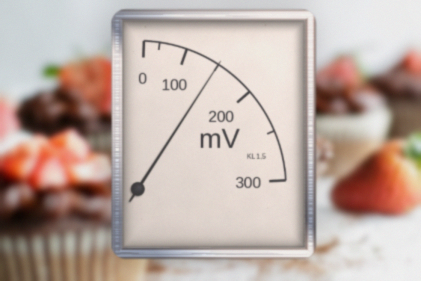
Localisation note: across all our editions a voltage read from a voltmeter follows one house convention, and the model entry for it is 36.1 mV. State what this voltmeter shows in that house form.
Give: 150 mV
